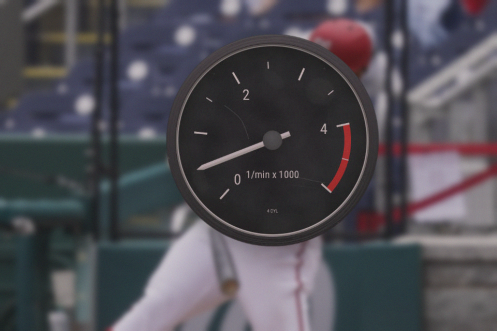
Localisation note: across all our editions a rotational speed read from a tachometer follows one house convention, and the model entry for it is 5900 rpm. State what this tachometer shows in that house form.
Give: 500 rpm
